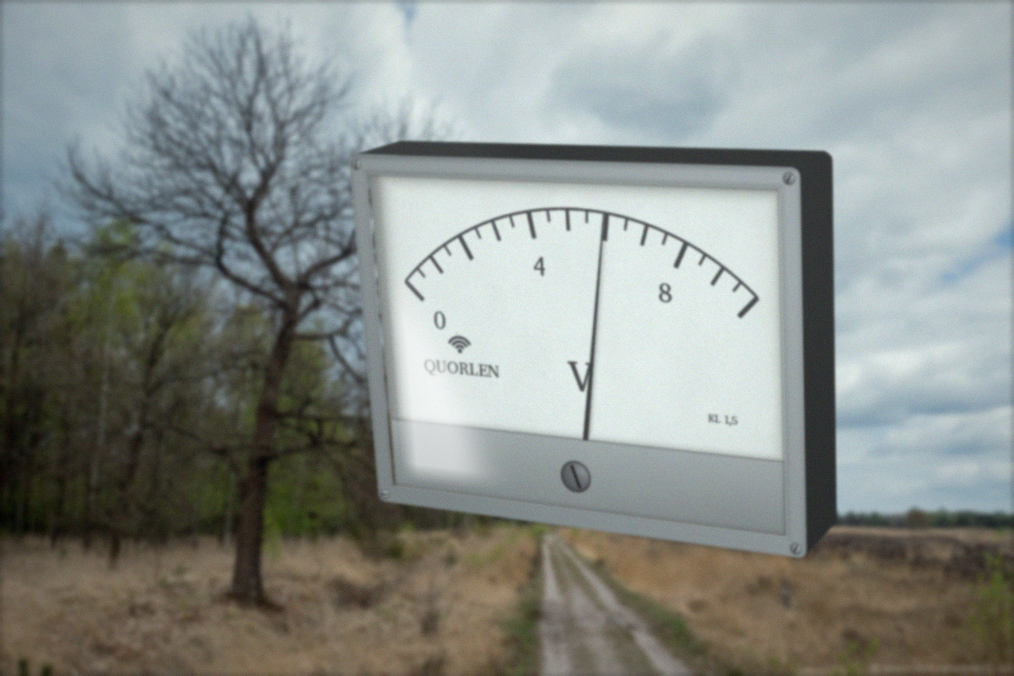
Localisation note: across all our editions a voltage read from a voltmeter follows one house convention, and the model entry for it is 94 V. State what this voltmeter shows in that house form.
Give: 6 V
